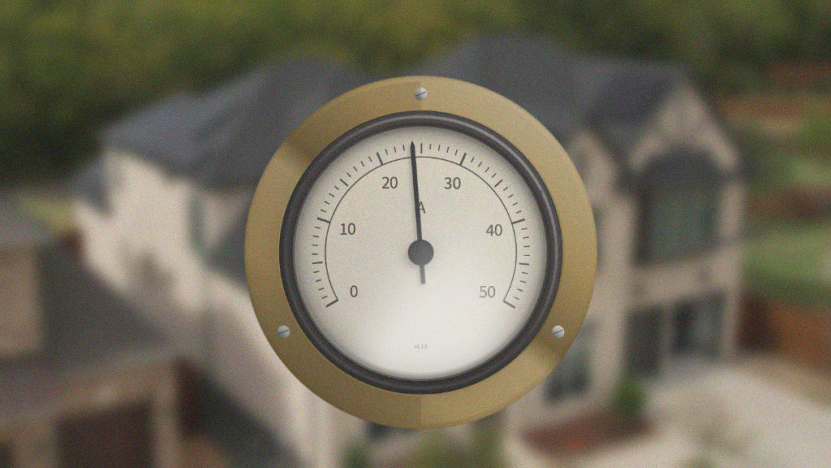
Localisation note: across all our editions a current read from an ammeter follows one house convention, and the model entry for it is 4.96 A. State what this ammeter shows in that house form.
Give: 24 A
